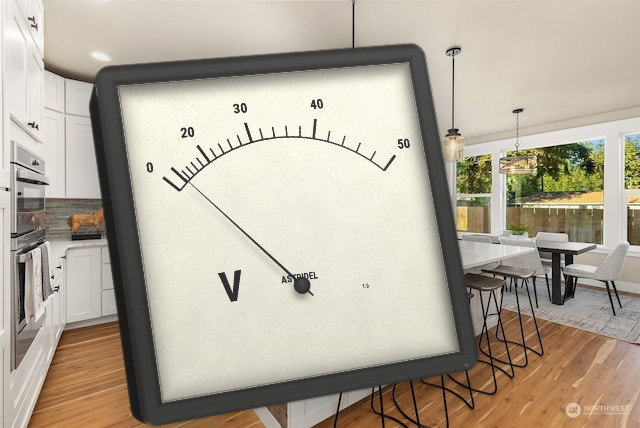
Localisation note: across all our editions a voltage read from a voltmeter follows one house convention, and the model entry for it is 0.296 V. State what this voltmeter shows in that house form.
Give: 10 V
